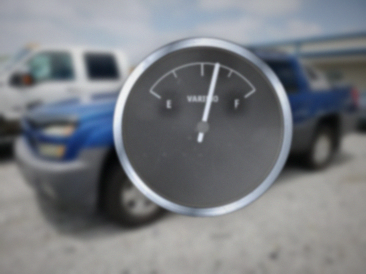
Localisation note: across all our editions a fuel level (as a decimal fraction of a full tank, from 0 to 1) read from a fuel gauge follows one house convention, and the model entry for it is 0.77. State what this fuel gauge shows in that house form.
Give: 0.625
